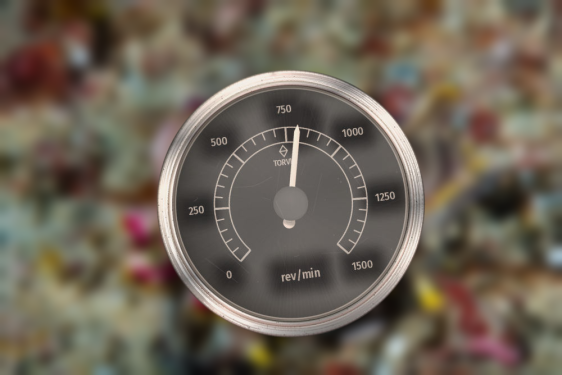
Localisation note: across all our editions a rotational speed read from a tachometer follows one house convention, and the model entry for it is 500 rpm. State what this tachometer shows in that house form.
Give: 800 rpm
